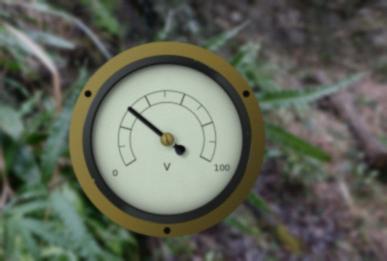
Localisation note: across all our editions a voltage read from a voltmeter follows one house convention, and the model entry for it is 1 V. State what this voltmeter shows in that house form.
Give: 30 V
